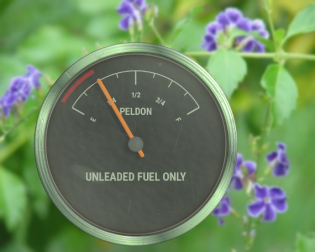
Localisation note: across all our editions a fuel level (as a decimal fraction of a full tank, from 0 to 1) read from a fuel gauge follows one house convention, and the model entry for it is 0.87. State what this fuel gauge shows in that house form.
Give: 0.25
